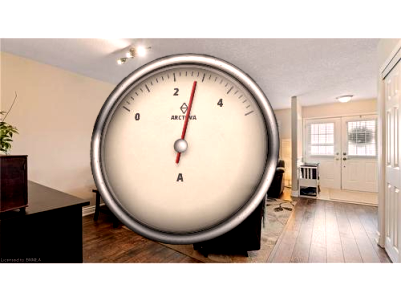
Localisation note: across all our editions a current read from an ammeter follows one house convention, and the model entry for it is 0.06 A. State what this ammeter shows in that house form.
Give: 2.8 A
